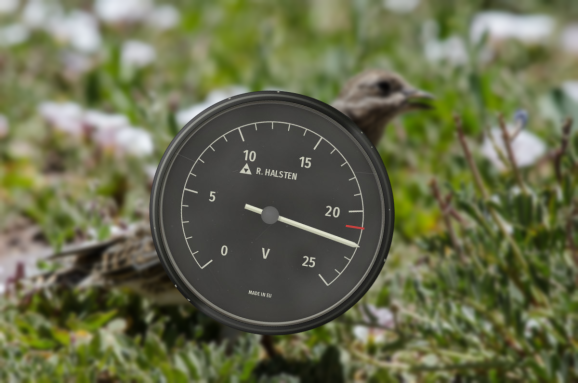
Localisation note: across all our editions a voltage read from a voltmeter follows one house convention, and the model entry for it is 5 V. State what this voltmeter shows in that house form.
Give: 22 V
